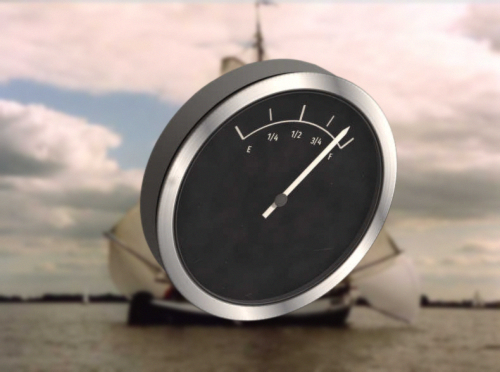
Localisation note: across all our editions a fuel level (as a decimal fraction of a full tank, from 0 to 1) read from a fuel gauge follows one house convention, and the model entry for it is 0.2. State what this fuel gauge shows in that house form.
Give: 0.875
